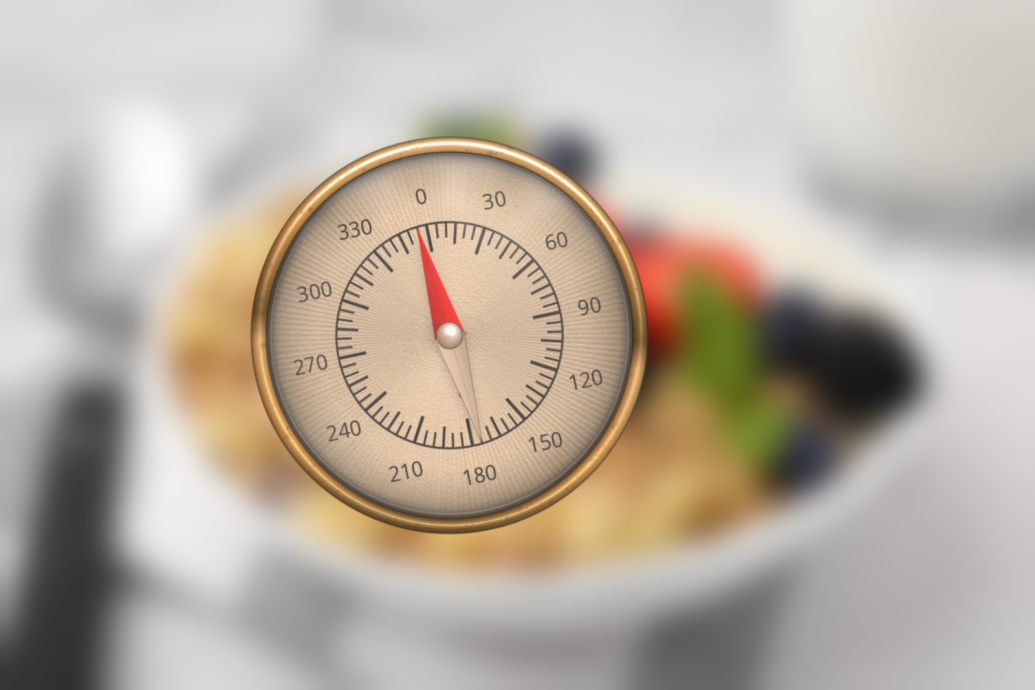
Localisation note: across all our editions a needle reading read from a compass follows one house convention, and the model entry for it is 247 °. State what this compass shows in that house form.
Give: 355 °
